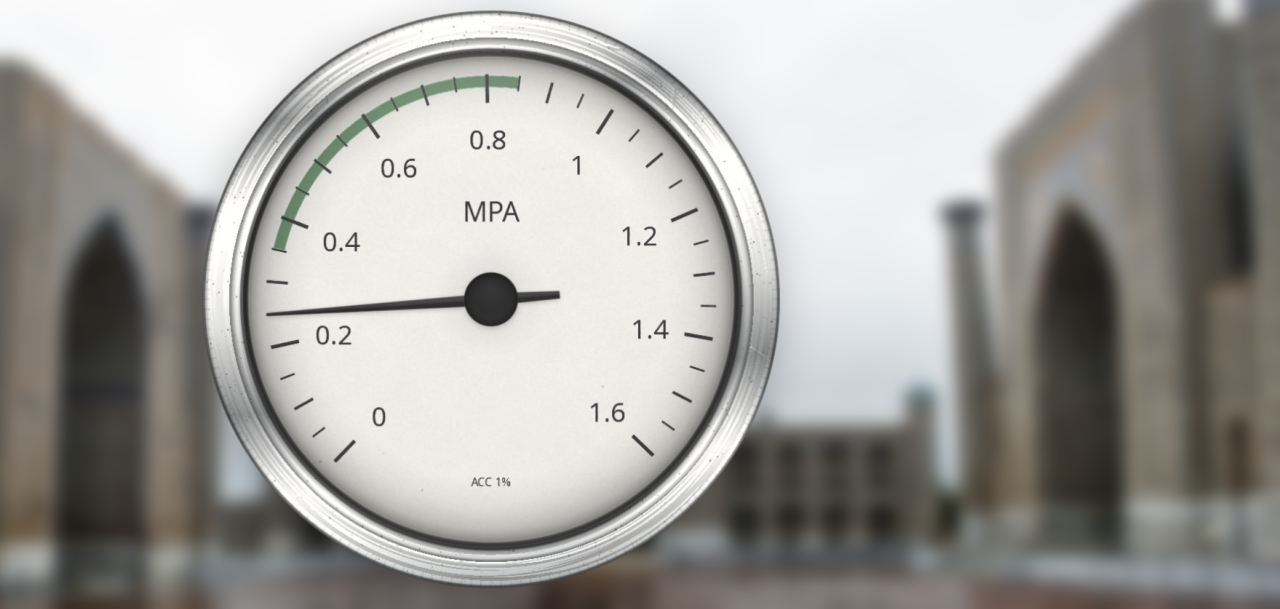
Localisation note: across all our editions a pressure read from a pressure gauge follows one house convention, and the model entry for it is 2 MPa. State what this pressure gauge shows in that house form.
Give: 0.25 MPa
